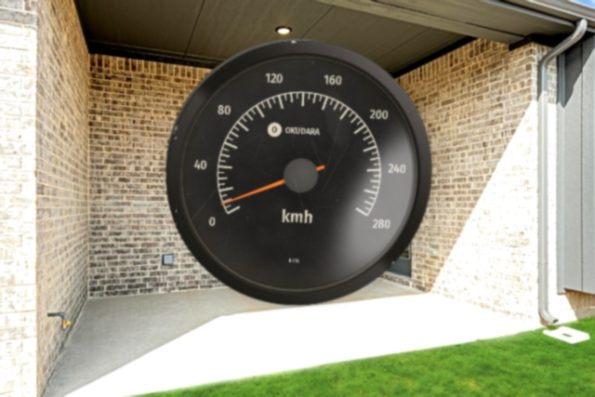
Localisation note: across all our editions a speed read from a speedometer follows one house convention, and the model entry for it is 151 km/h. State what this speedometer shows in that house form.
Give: 10 km/h
